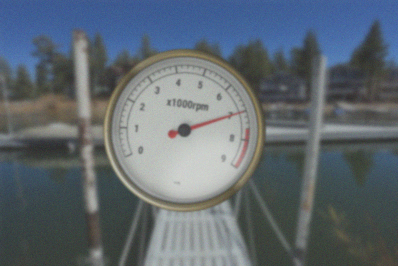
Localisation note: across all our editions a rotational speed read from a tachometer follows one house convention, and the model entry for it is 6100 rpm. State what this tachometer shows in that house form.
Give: 7000 rpm
